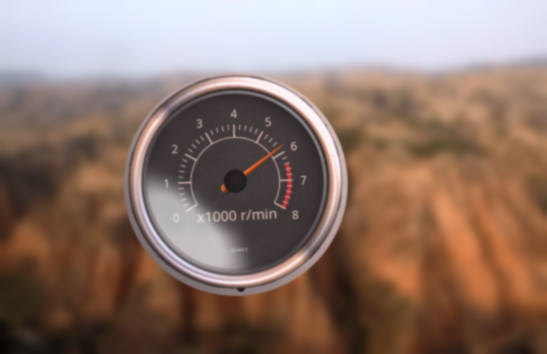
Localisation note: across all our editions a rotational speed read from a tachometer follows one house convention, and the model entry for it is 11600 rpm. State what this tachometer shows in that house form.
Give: 5800 rpm
